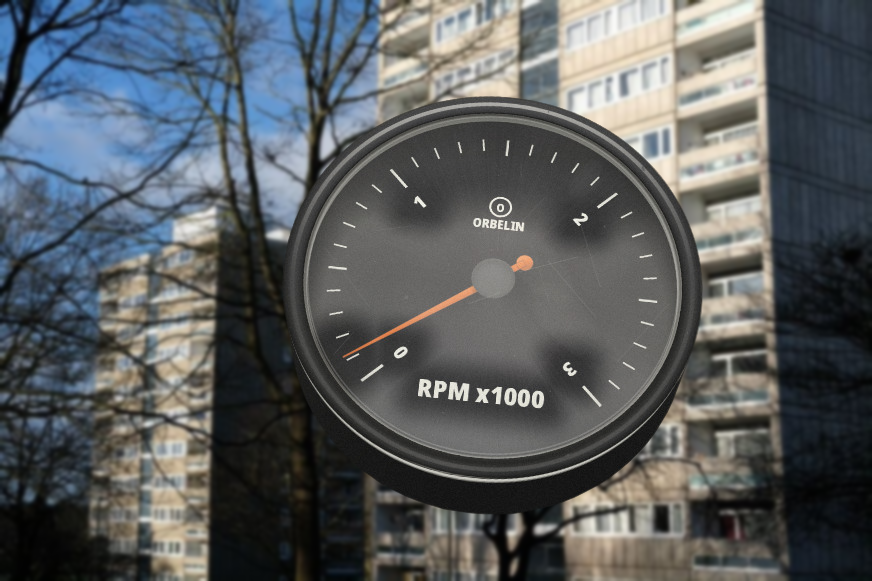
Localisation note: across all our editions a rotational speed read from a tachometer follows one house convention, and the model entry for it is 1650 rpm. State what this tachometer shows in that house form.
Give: 100 rpm
